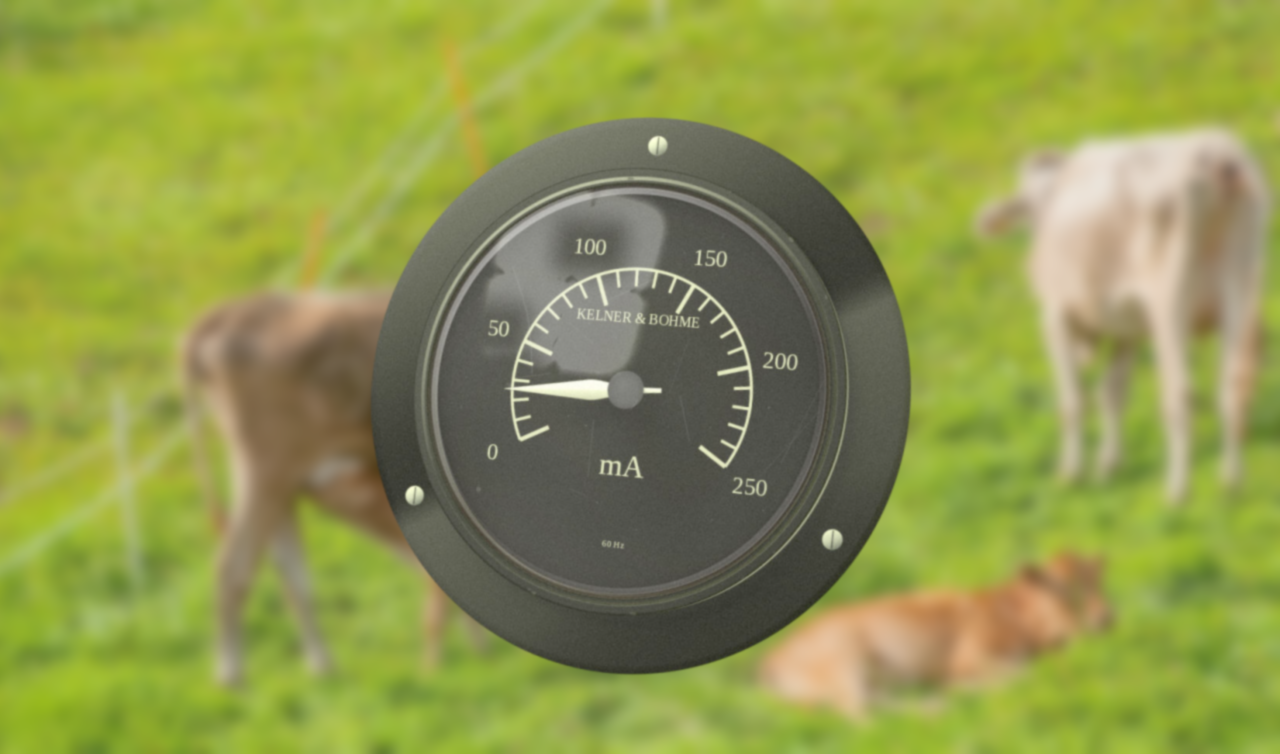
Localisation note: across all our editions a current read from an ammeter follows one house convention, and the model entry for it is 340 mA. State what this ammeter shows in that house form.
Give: 25 mA
